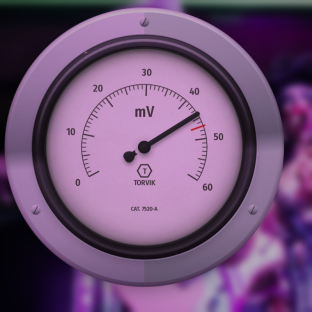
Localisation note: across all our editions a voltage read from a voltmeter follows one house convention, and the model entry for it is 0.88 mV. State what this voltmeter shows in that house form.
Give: 44 mV
